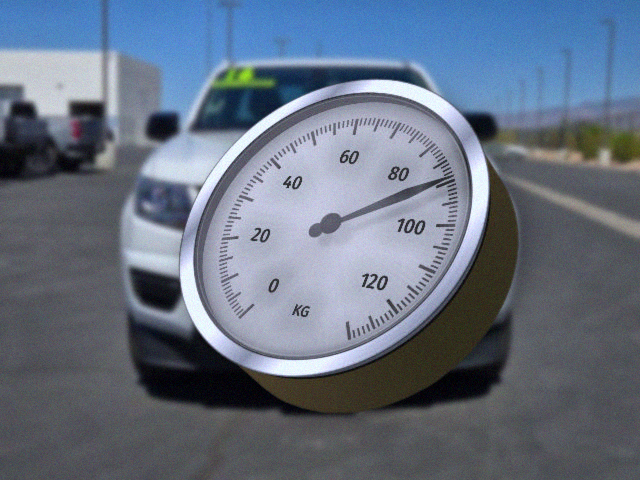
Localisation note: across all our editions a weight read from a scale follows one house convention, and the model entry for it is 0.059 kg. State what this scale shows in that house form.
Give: 90 kg
